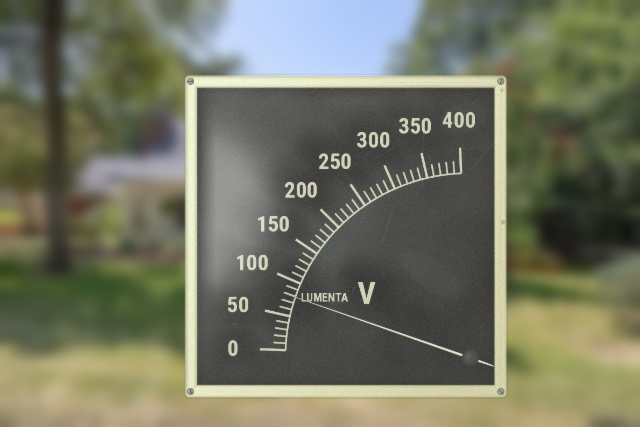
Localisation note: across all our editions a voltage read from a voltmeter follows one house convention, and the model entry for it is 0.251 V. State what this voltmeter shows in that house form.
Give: 80 V
